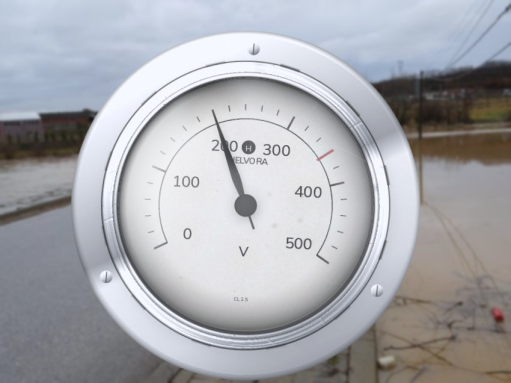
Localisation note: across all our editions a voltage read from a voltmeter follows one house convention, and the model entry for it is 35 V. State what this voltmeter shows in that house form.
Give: 200 V
